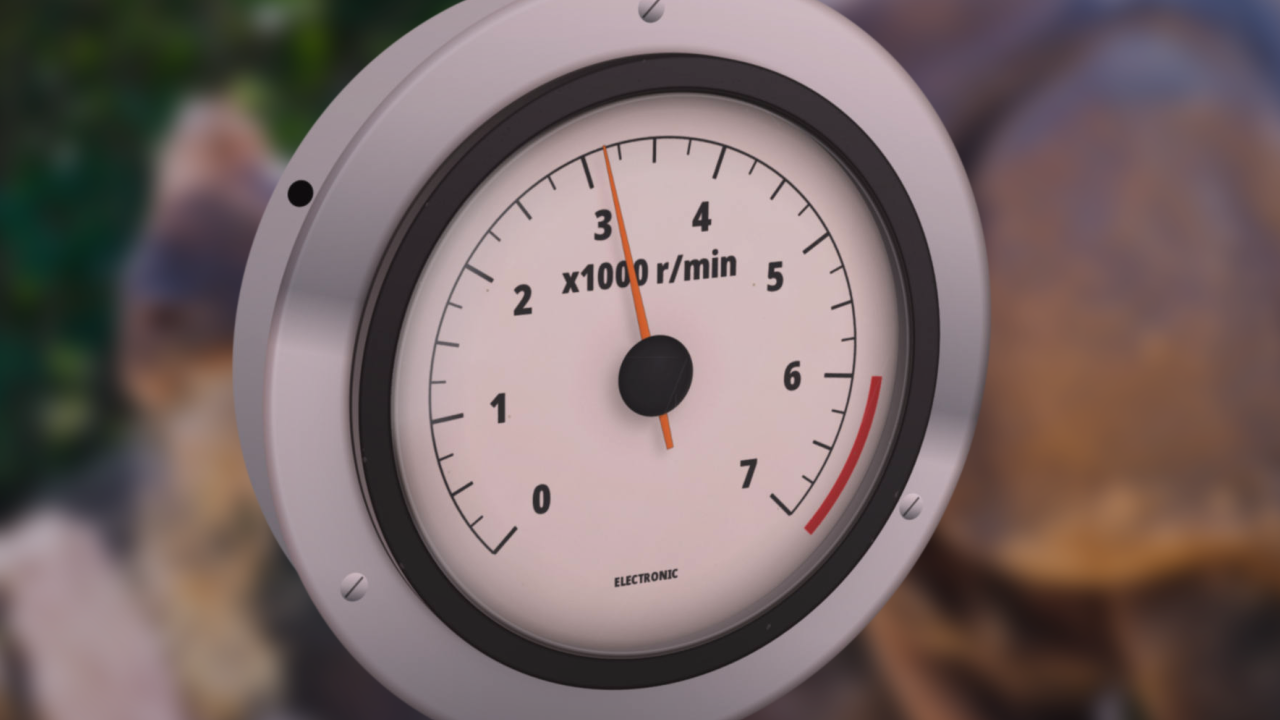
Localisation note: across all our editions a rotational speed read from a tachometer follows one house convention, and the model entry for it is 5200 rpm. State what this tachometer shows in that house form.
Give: 3125 rpm
